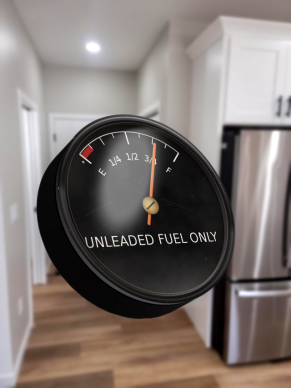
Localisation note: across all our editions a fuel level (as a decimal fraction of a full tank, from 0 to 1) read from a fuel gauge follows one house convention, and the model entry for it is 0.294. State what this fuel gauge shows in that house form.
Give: 0.75
